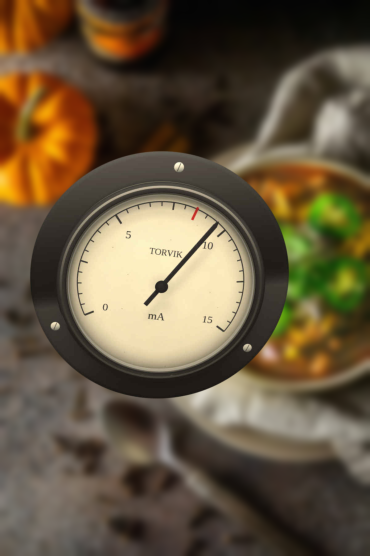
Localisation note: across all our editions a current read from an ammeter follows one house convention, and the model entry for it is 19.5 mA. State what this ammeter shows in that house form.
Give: 9.5 mA
